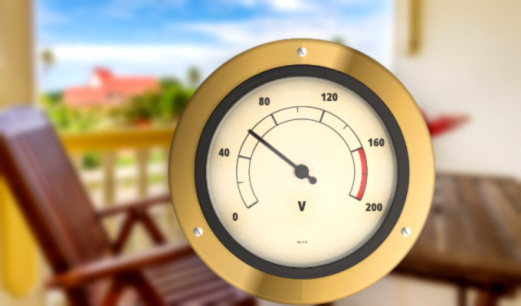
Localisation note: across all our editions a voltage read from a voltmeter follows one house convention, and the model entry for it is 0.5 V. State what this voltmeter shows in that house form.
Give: 60 V
